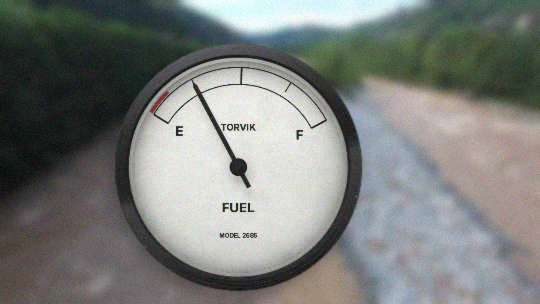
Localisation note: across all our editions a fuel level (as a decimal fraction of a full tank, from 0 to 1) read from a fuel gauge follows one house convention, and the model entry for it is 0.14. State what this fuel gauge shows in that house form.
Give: 0.25
